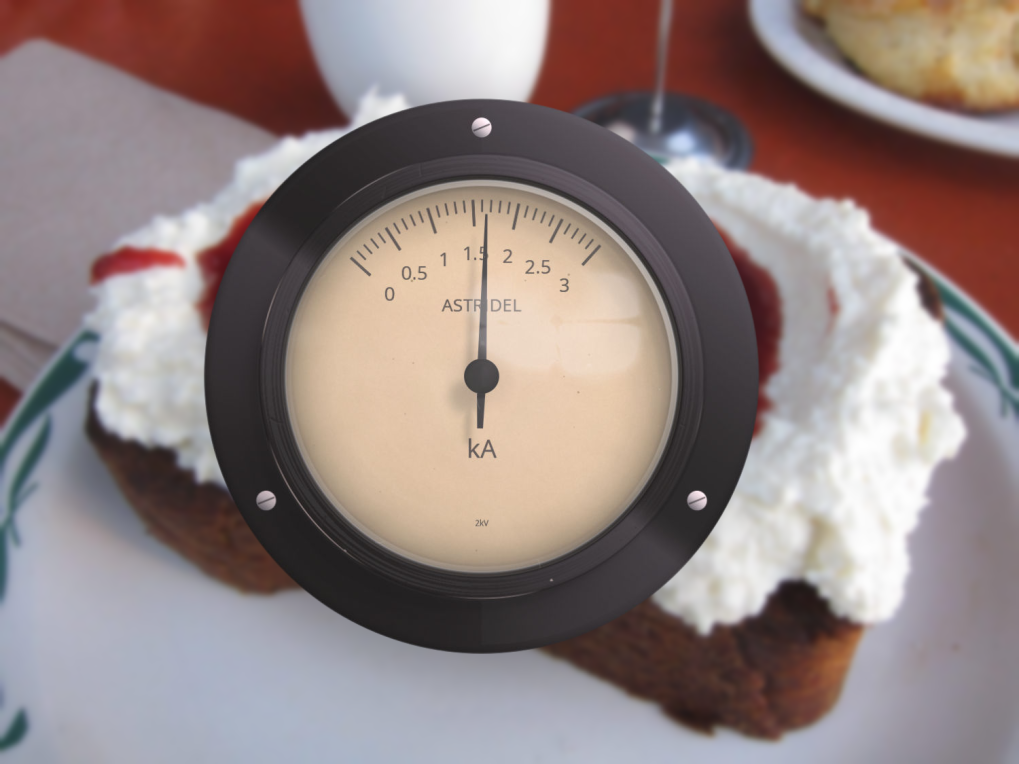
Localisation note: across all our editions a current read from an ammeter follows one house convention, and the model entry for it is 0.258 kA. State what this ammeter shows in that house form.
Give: 1.65 kA
